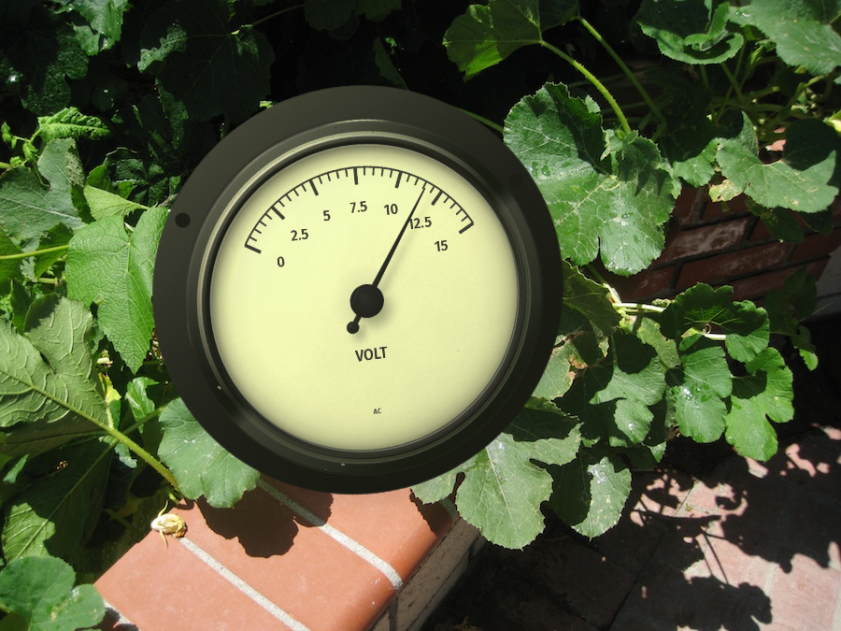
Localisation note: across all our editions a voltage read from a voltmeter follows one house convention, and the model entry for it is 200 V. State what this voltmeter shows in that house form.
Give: 11.5 V
